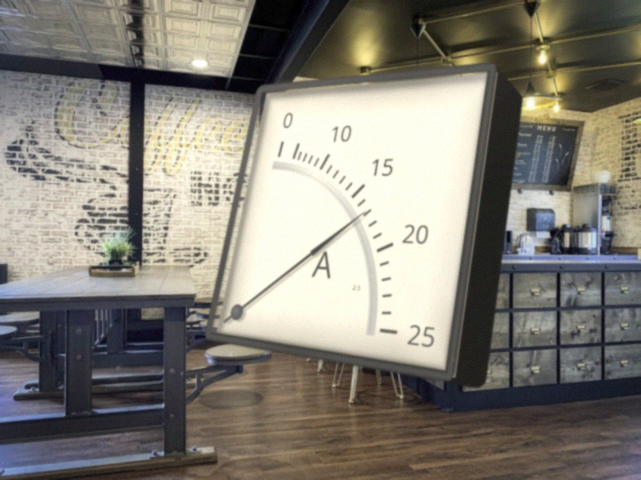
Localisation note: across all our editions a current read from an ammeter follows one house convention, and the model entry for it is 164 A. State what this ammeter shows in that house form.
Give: 17 A
